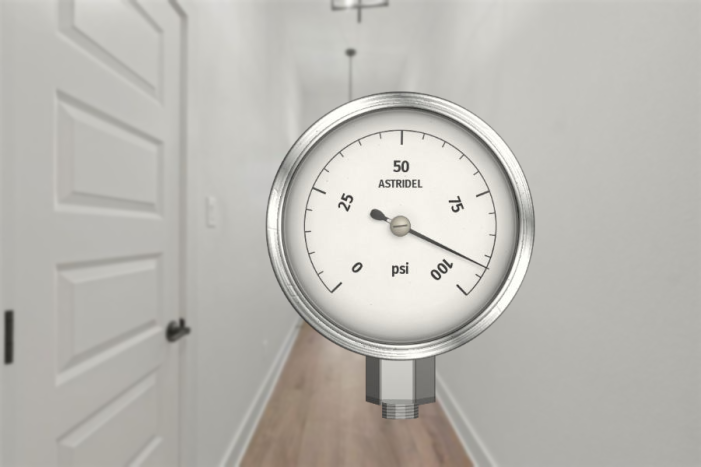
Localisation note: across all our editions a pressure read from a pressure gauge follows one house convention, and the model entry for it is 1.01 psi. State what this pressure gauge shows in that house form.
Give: 92.5 psi
